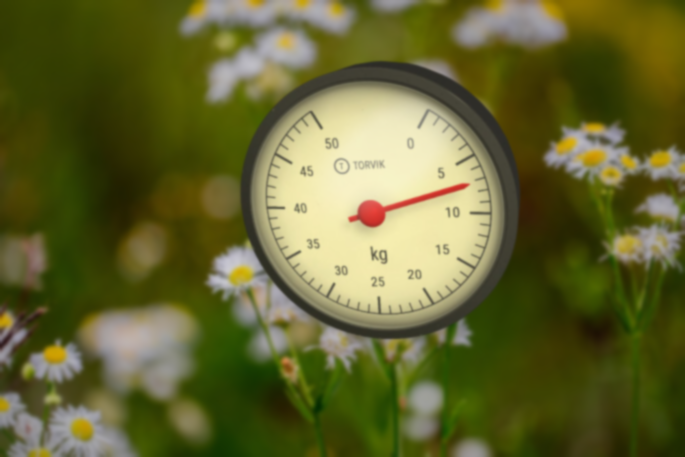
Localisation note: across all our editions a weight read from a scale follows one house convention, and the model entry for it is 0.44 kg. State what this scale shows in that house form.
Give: 7 kg
